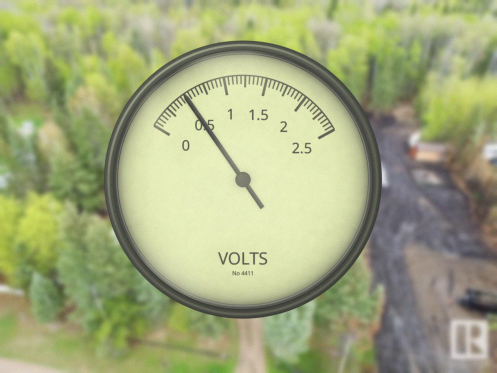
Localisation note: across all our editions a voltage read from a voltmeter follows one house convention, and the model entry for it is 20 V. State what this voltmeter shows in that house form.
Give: 0.5 V
